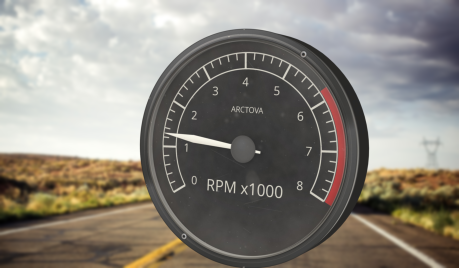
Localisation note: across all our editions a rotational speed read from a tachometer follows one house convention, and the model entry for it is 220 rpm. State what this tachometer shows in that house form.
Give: 1300 rpm
